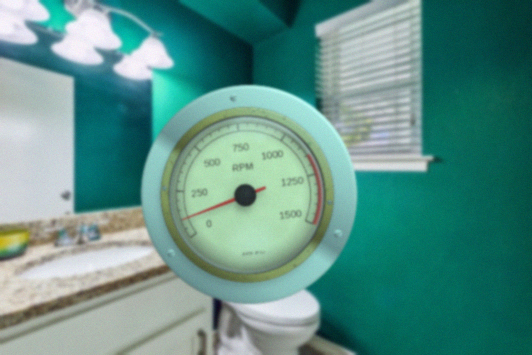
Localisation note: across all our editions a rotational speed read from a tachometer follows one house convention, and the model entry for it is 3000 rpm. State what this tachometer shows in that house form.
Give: 100 rpm
